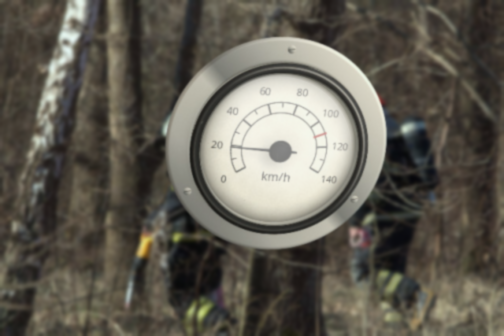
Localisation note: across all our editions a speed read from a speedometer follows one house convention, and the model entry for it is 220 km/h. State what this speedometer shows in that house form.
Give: 20 km/h
